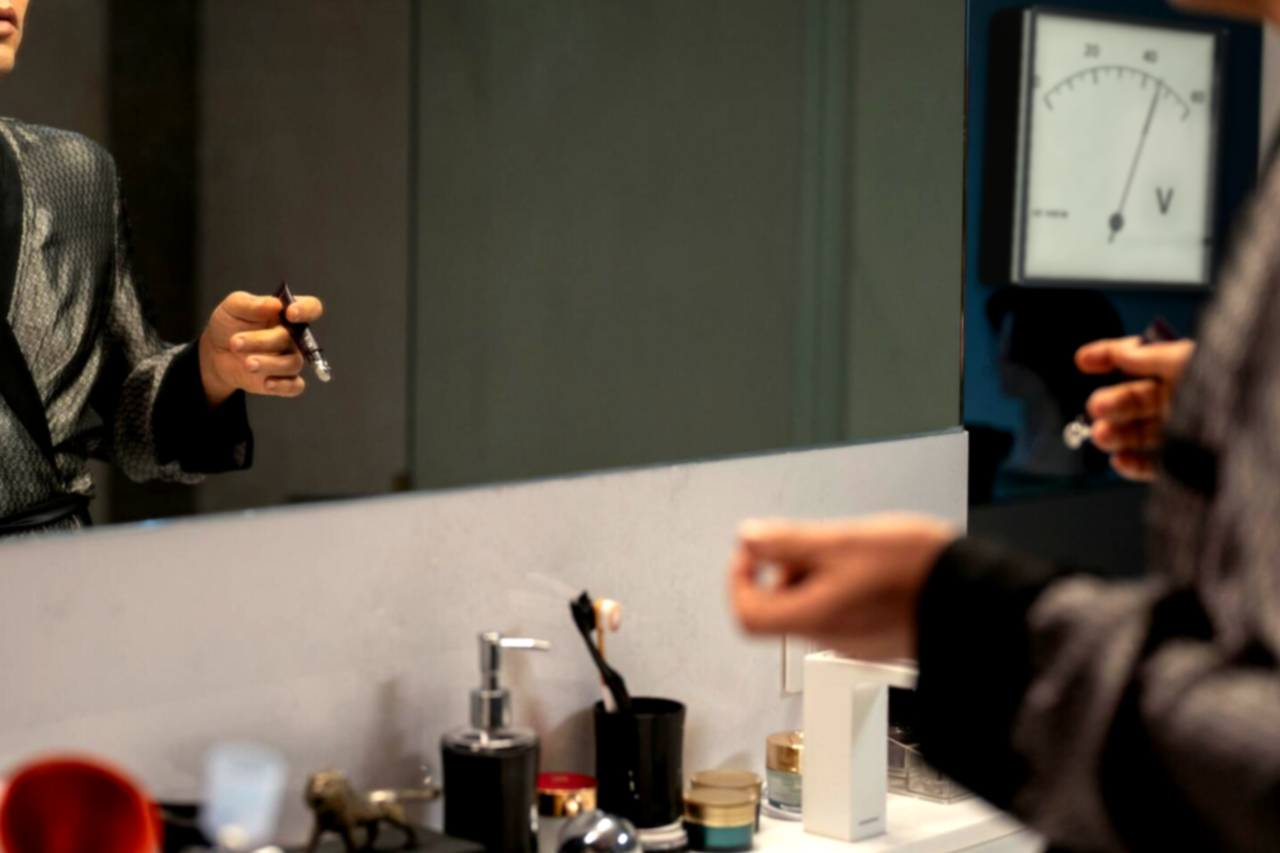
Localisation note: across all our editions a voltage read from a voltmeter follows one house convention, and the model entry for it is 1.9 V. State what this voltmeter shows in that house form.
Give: 45 V
